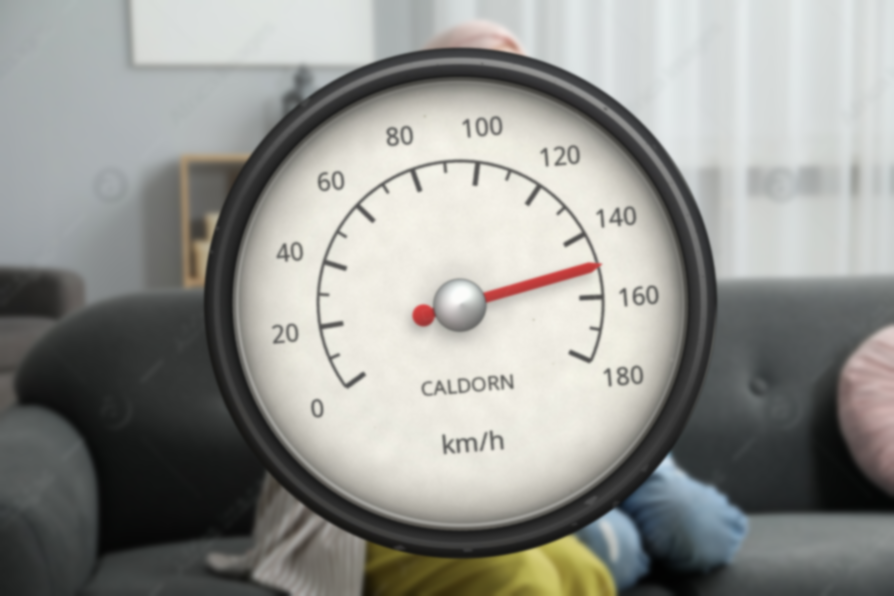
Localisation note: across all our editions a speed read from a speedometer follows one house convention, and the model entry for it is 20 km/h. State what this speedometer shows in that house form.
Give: 150 km/h
